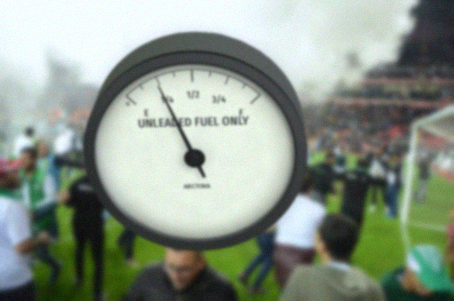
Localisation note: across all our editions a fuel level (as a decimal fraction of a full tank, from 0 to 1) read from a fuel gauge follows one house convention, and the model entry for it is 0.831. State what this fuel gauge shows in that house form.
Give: 0.25
